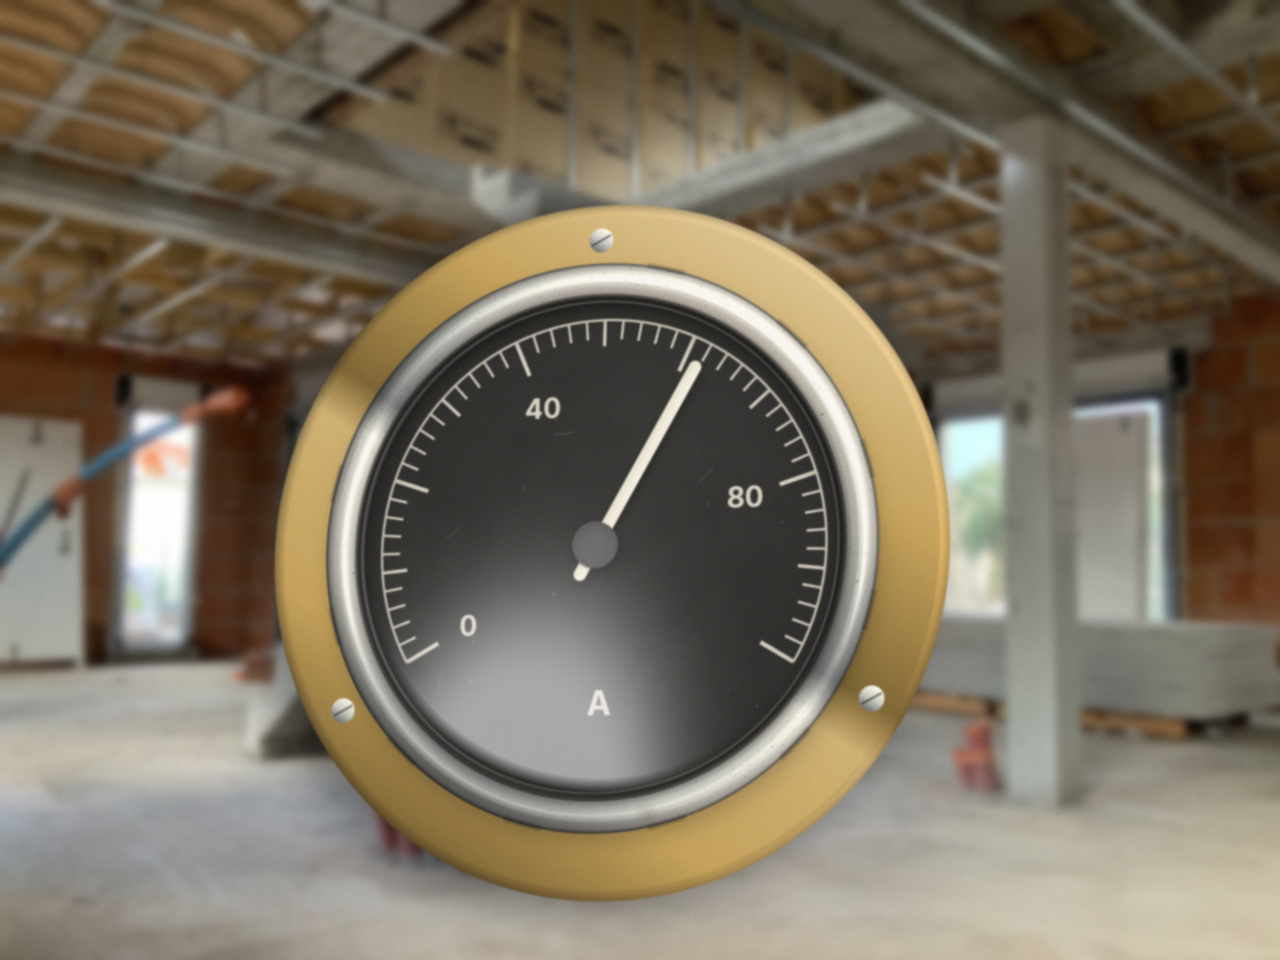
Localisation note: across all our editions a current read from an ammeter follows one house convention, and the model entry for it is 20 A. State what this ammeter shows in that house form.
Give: 62 A
